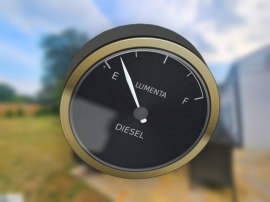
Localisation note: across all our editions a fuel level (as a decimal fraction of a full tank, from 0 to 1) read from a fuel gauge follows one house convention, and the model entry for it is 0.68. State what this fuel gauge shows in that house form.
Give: 0.125
